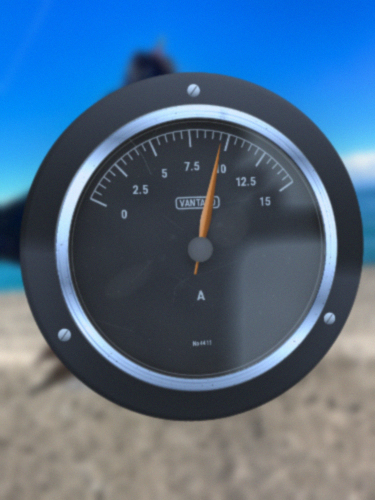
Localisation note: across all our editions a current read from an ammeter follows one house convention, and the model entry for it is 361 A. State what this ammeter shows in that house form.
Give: 9.5 A
